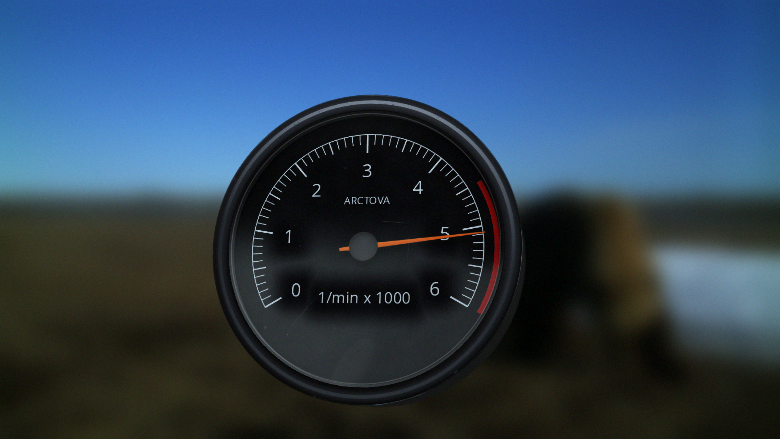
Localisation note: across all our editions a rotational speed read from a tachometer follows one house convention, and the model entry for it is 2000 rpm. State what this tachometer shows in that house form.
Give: 5100 rpm
